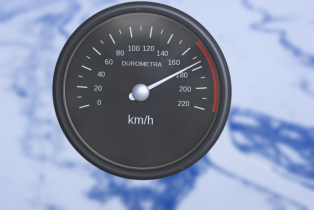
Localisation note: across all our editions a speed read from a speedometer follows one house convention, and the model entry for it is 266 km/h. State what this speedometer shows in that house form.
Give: 175 km/h
